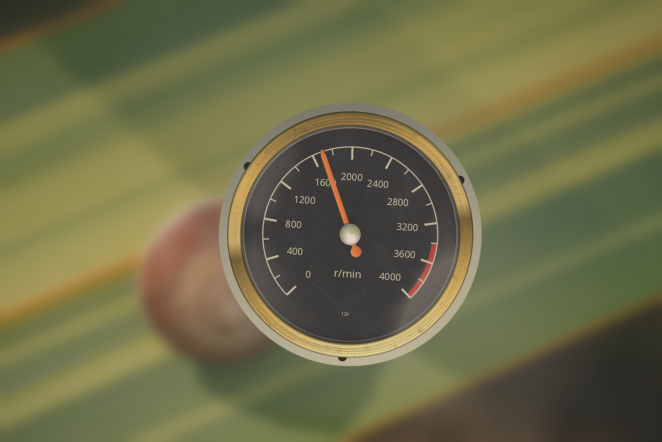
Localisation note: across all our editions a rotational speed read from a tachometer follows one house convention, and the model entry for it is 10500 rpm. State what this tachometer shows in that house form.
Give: 1700 rpm
